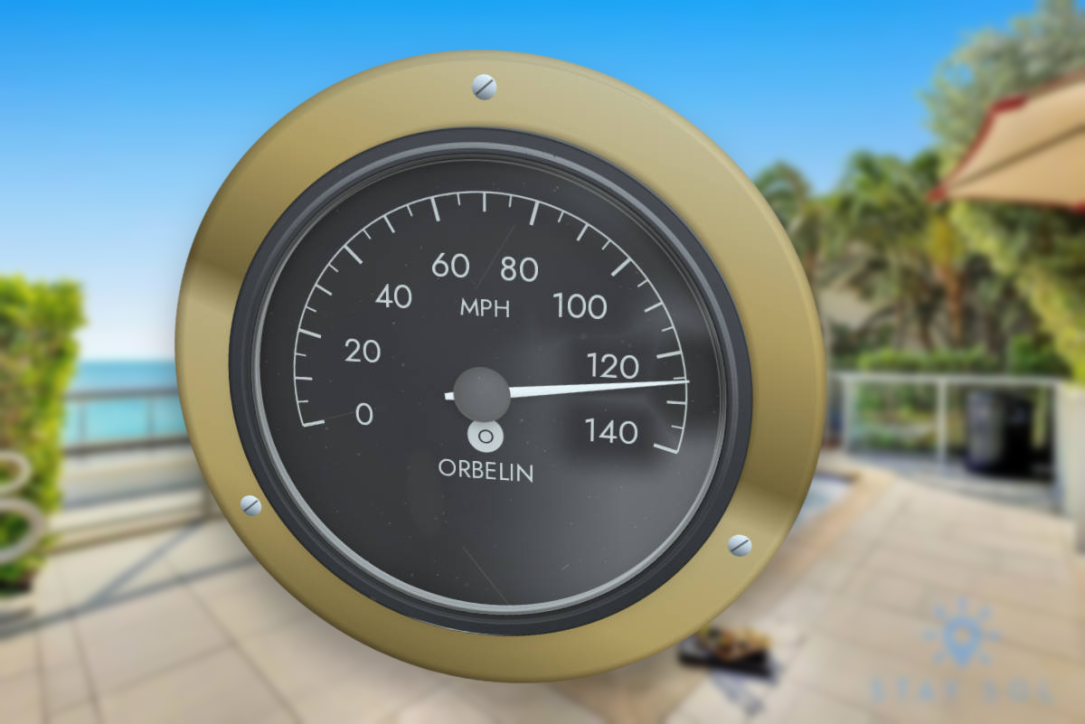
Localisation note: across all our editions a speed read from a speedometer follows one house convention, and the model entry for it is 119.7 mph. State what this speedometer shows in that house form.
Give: 125 mph
